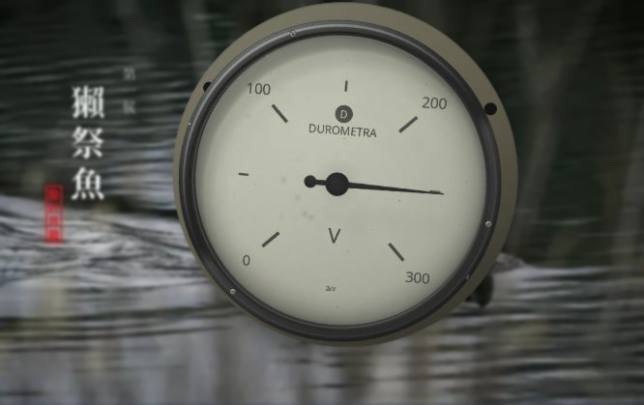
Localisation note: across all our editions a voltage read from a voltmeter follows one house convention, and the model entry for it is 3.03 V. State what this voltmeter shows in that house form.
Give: 250 V
